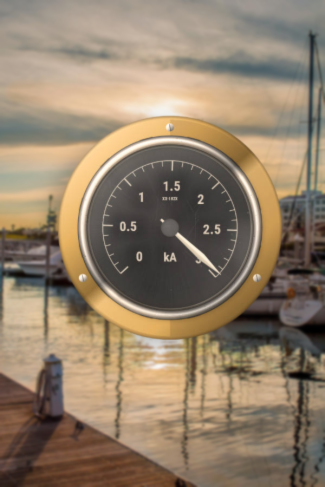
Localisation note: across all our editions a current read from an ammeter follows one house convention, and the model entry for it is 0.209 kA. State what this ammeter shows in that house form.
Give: 2.95 kA
